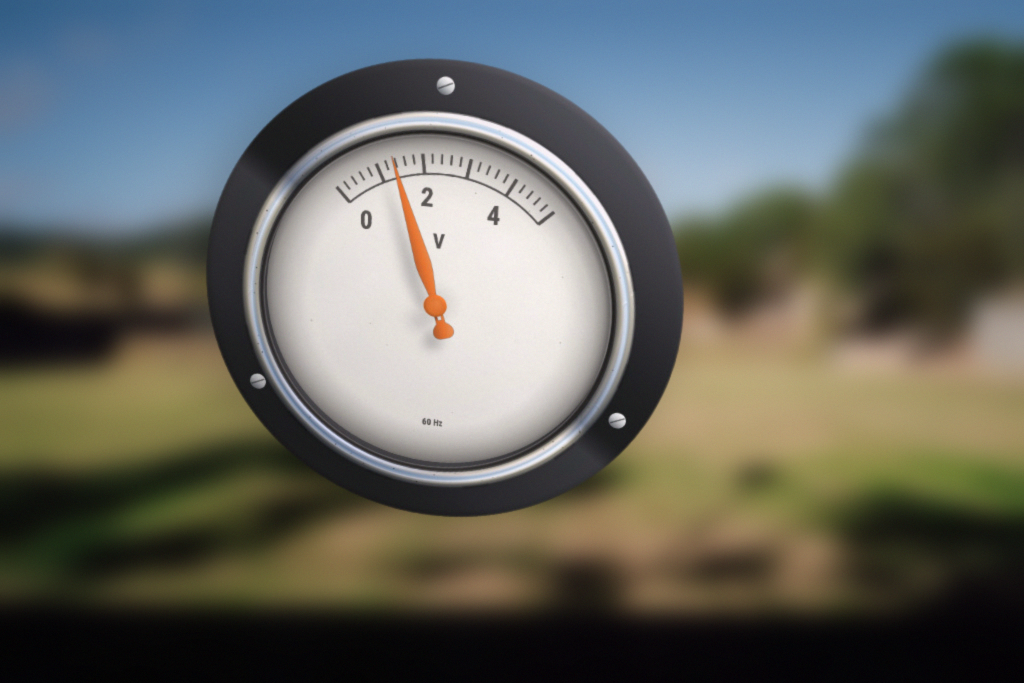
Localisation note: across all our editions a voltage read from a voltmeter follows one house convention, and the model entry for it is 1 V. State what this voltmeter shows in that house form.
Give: 1.4 V
